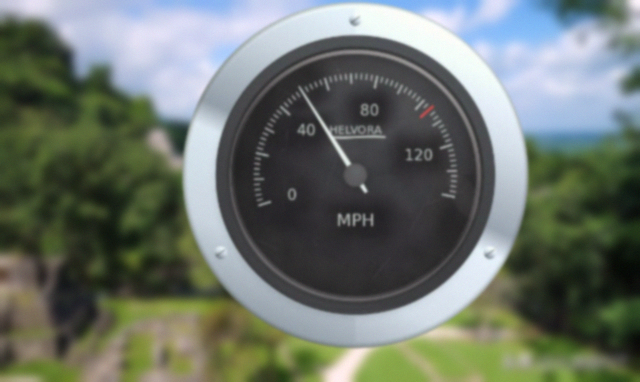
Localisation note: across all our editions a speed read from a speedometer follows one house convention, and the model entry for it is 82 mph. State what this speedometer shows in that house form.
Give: 50 mph
